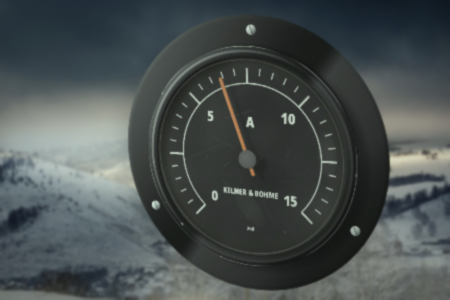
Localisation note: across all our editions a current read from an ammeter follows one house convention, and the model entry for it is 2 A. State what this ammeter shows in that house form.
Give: 6.5 A
